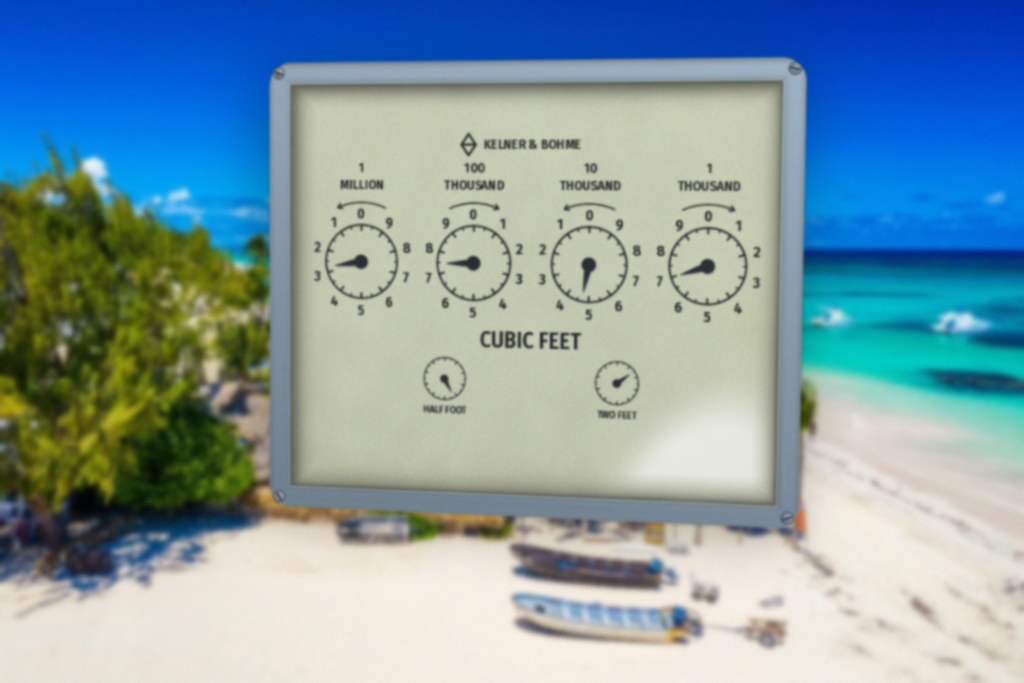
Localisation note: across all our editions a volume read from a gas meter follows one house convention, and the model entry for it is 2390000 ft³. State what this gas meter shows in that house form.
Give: 274700 ft³
